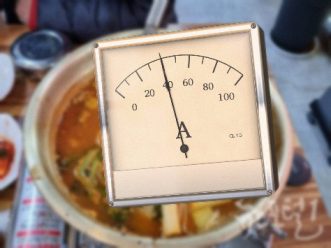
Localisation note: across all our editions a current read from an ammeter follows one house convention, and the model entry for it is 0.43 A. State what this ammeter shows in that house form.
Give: 40 A
